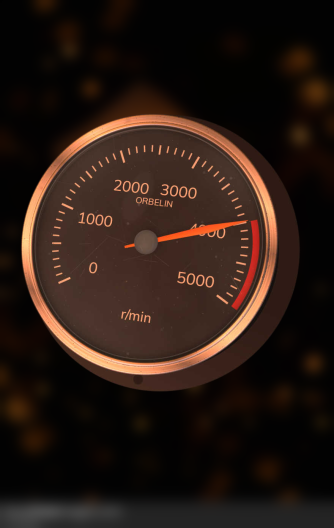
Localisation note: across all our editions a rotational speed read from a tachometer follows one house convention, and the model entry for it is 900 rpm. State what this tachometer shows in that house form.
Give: 4000 rpm
